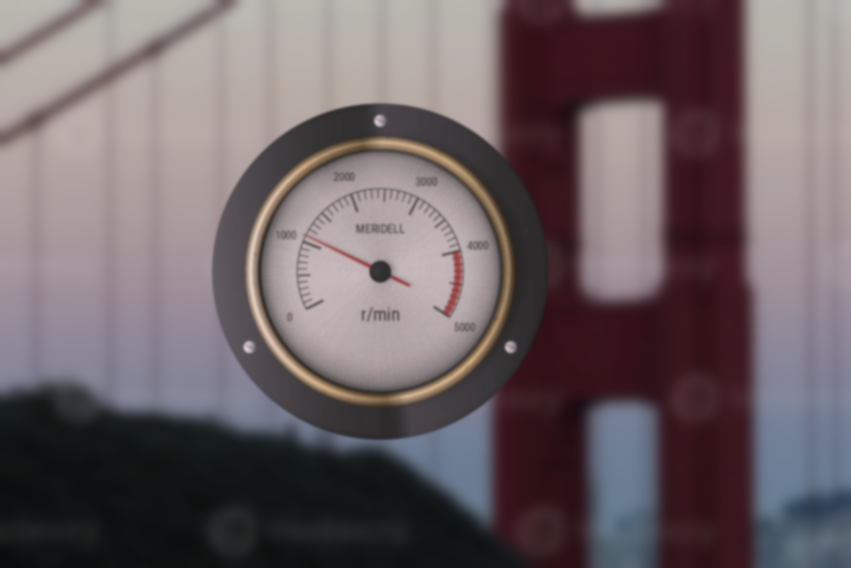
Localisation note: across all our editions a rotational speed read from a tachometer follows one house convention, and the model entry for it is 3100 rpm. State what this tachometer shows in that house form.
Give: 1100 rpm
